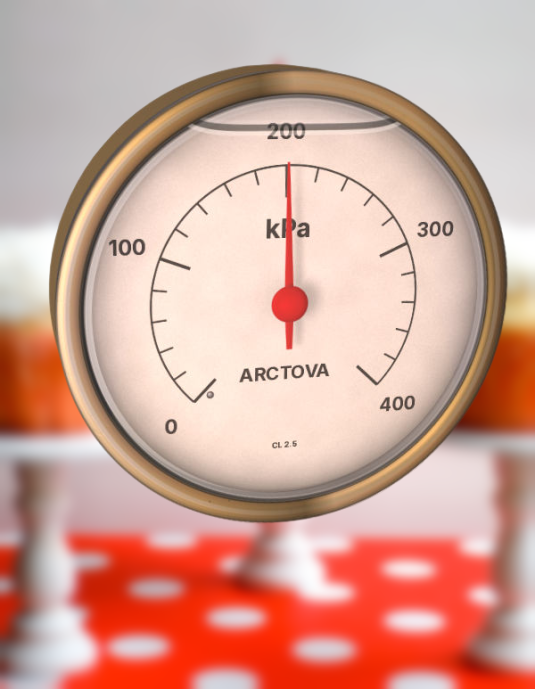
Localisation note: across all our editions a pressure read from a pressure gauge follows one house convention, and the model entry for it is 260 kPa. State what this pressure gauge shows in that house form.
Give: 200 kPa
